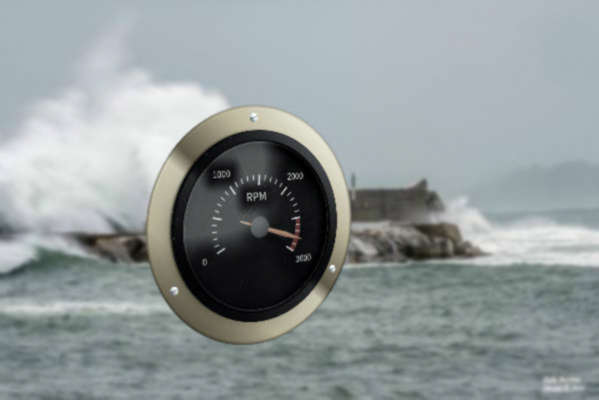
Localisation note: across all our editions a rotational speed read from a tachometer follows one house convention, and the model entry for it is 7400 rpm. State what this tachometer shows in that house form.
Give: 2800 rpm
